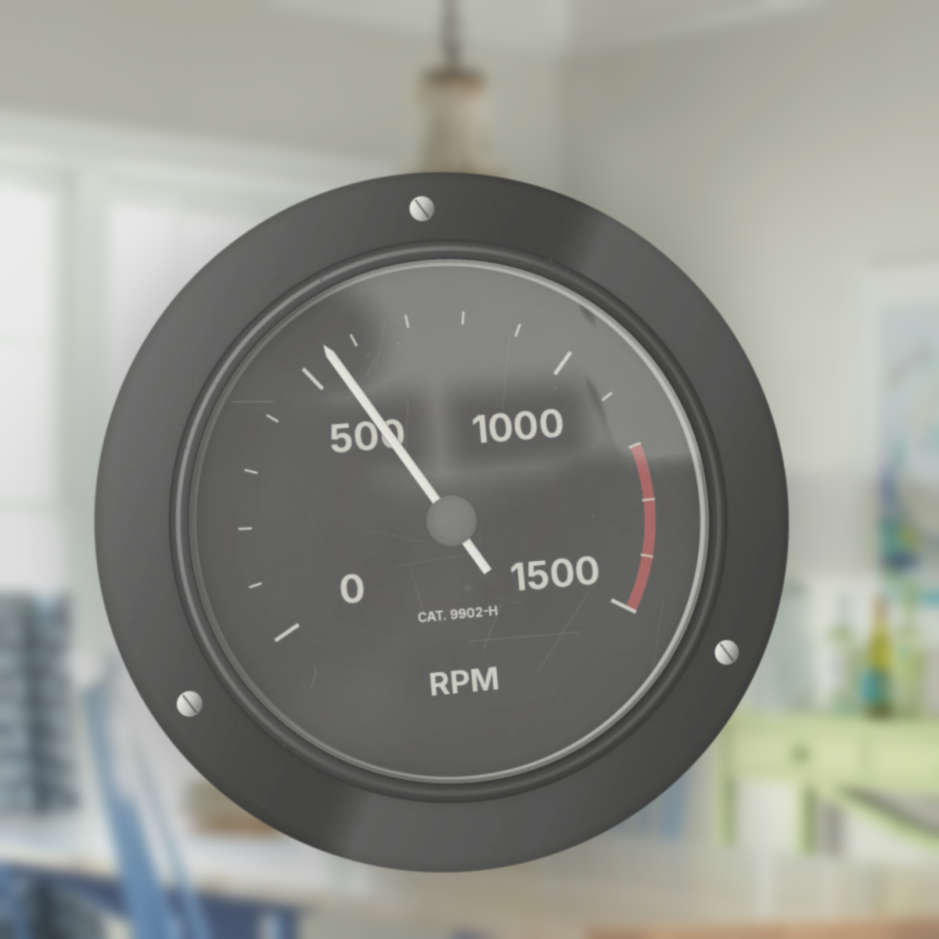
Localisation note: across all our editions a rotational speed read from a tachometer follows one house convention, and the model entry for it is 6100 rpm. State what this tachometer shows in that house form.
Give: 550 rpm
